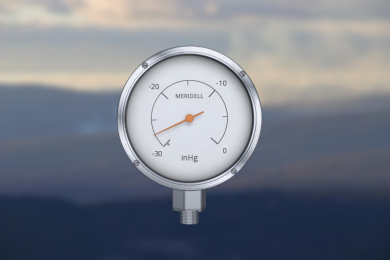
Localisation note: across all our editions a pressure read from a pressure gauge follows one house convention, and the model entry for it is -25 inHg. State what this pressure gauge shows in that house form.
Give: -27.5 inHg
